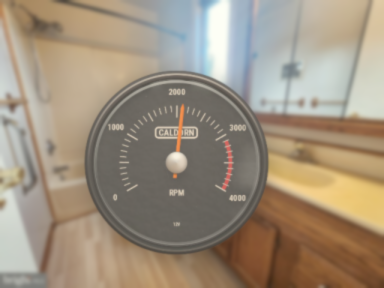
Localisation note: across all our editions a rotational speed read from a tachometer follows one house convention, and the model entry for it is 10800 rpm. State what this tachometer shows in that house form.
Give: 2100 rpm
